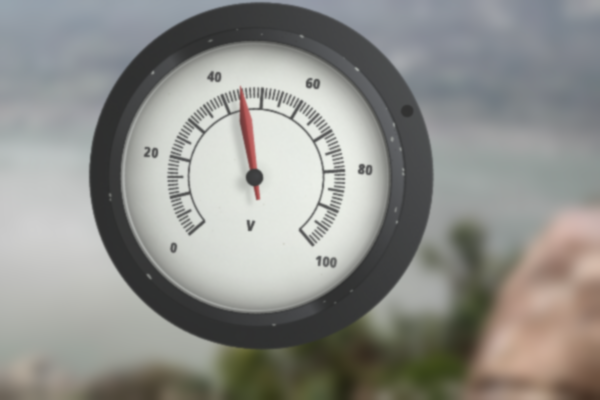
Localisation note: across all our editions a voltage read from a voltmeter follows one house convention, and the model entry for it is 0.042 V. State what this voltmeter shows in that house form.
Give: 45 V
